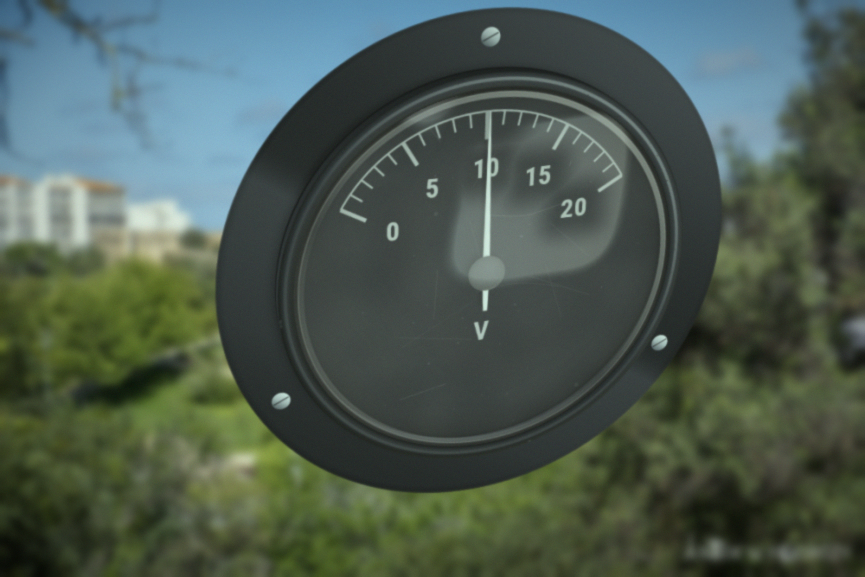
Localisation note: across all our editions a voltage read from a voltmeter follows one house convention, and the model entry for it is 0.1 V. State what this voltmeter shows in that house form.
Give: 10 V
